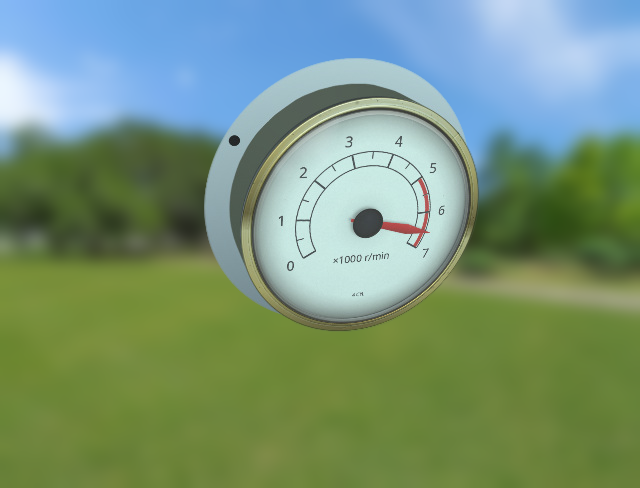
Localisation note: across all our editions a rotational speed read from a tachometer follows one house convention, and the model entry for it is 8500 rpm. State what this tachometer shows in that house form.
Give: 6500 rpm
